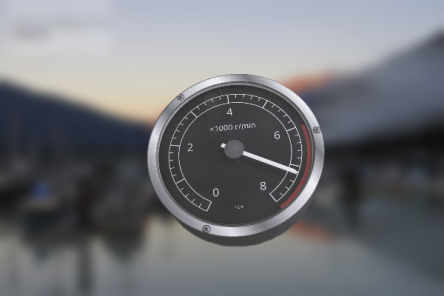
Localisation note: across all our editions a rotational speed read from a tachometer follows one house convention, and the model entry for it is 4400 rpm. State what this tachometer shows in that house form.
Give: 7200 rpm
